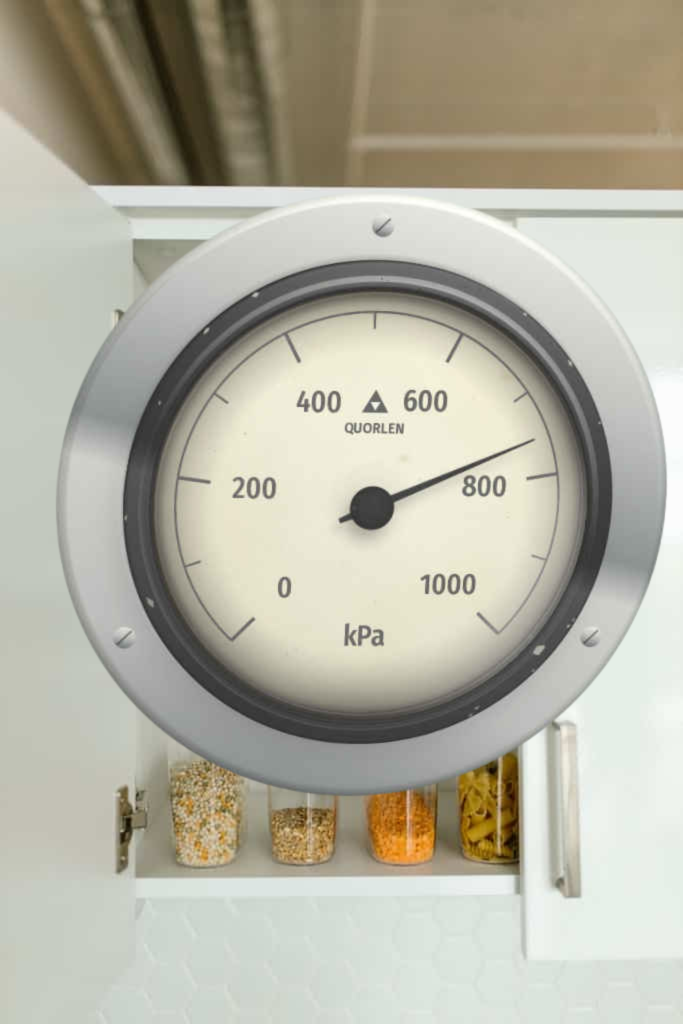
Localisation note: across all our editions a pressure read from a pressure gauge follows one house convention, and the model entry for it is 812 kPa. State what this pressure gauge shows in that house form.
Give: 750 kPa
